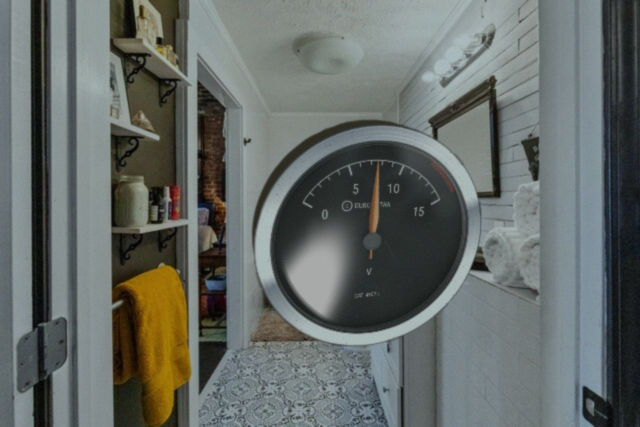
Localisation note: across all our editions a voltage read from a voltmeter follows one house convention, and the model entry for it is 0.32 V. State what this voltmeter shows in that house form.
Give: 7.5 V
